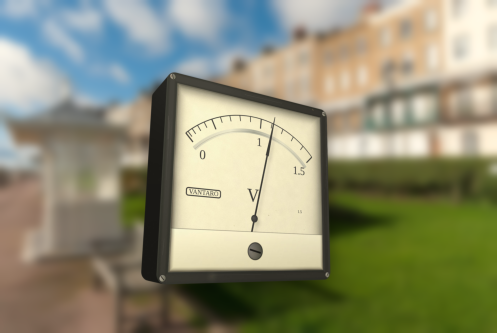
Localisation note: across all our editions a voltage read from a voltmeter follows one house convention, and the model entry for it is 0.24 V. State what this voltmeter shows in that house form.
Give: 1.1 V
